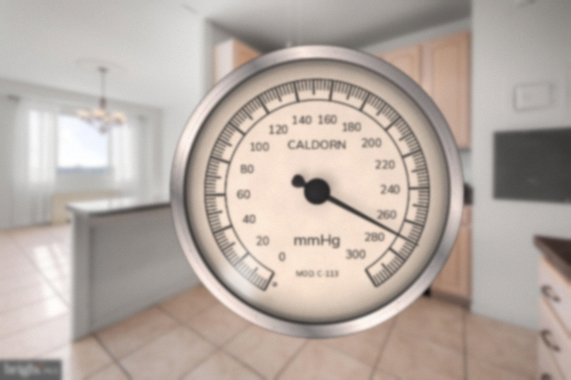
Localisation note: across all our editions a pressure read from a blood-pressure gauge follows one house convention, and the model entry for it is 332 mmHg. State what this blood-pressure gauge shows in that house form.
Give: 270 mmHg
